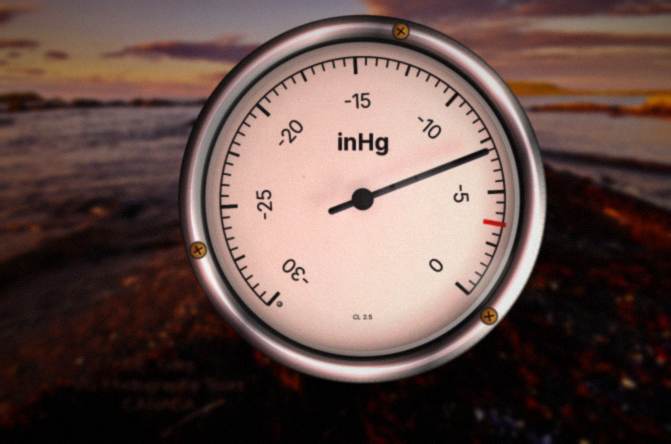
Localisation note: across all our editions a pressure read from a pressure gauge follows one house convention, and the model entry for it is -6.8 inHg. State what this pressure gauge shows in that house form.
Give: -7 inHg
